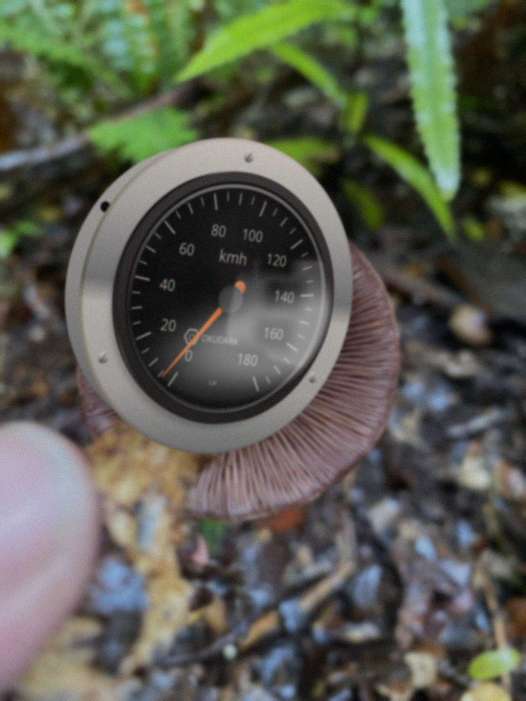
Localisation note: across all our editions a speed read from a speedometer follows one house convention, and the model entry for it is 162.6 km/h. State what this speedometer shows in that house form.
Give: 5 km/h
